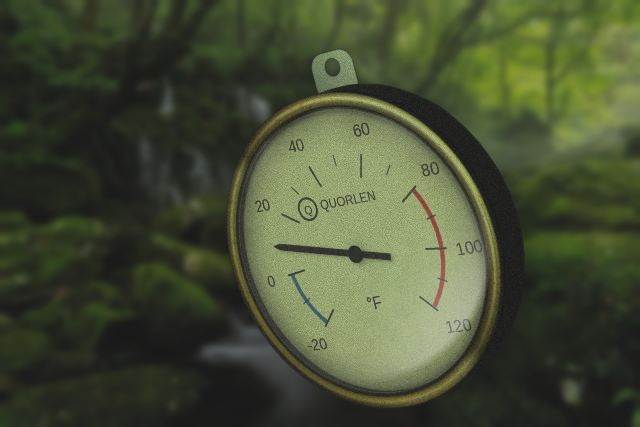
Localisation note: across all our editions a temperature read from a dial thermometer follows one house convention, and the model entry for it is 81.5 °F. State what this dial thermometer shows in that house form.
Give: 10 °F
